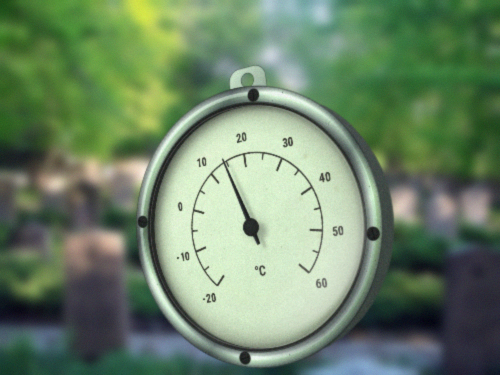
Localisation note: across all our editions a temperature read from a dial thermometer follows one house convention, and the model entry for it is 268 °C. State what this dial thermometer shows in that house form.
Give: 15 °C
